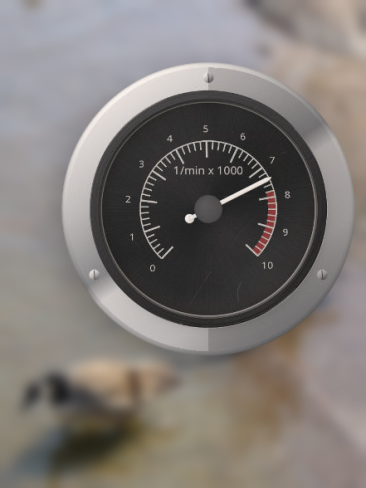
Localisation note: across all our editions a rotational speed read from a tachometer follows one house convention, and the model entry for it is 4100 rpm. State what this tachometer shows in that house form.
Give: 7400 rpm
